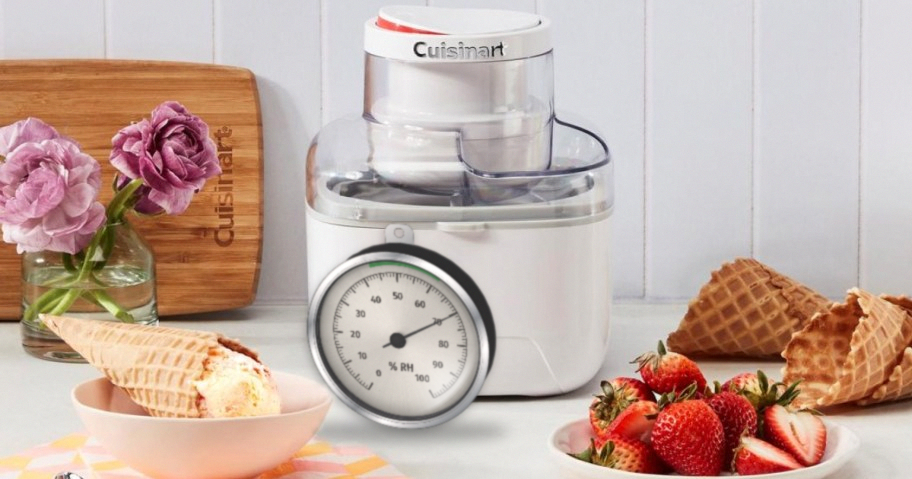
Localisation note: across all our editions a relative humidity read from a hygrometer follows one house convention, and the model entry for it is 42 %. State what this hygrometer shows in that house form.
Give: 70 %
